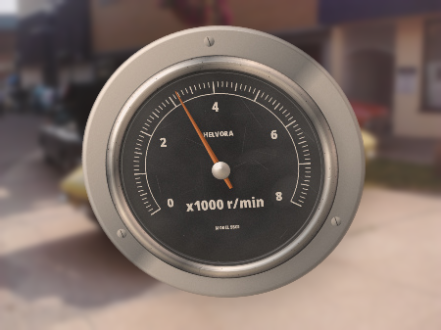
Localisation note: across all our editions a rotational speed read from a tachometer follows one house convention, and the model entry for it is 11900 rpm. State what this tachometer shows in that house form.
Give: 3200 rpm
